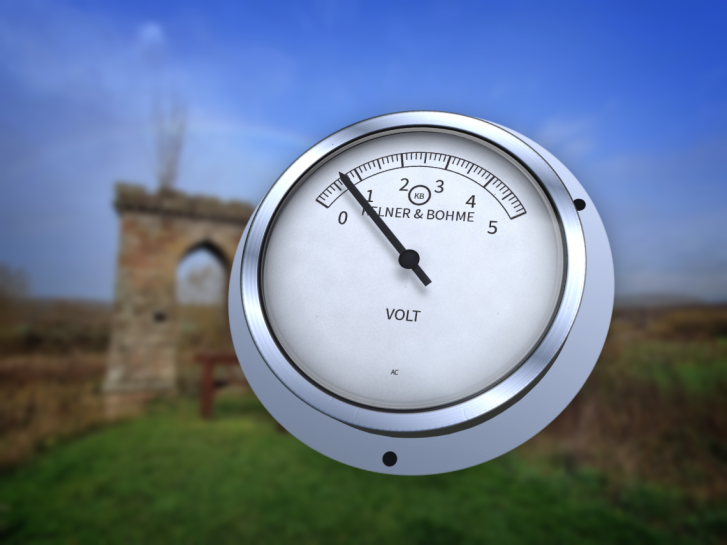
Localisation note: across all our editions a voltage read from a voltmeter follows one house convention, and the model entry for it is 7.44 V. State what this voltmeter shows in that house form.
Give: 0.7 V
